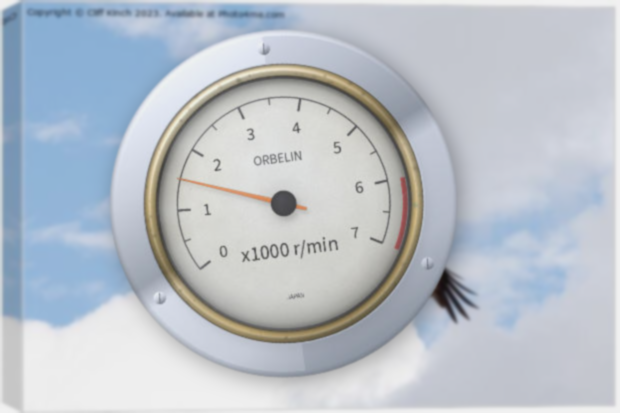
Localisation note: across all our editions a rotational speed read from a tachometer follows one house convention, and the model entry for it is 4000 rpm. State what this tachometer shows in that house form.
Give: 1500 rpm
